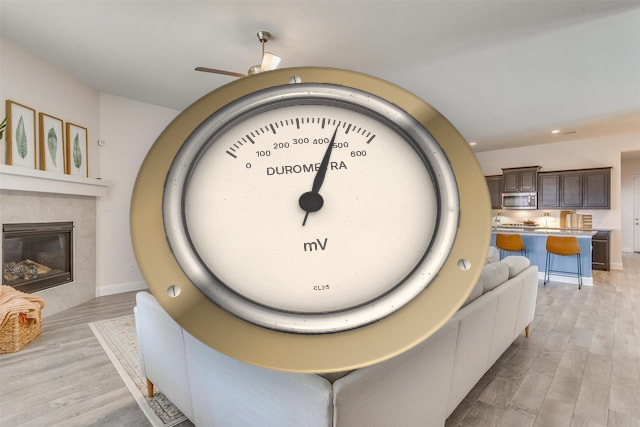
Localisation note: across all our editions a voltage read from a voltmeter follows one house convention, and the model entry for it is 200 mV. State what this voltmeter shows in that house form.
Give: 460 mV
